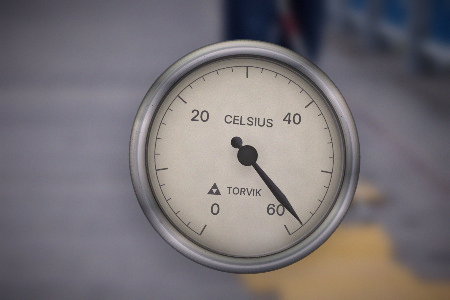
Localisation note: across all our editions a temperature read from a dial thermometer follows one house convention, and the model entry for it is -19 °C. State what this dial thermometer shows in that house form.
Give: 58 °C
